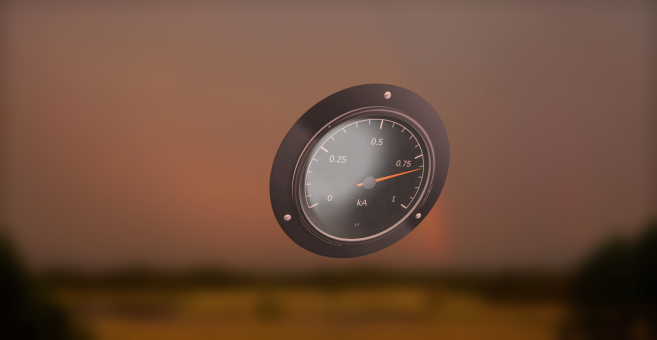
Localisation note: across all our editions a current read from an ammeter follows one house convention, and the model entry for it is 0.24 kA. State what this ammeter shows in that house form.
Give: 0.8 kA
